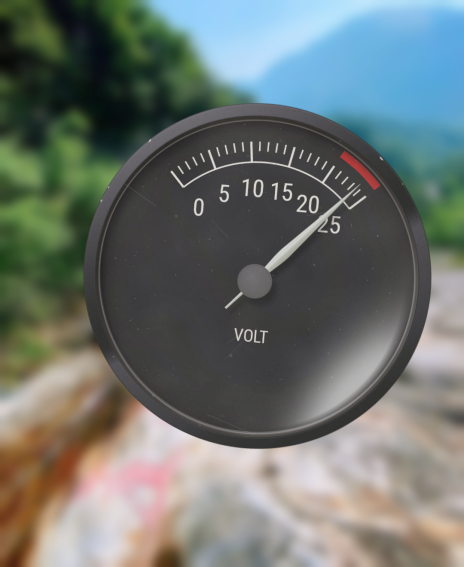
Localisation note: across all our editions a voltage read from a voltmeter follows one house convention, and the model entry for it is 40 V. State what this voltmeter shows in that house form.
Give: 23.5 V
